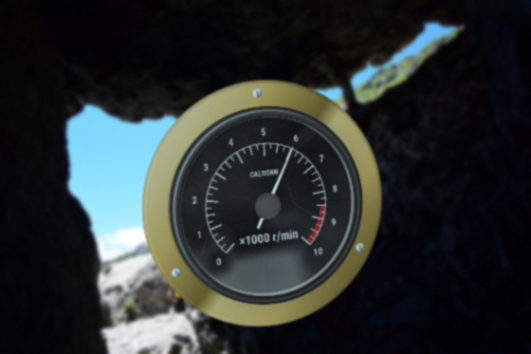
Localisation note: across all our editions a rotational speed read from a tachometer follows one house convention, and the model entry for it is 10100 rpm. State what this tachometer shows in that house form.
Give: 6000 rpm
